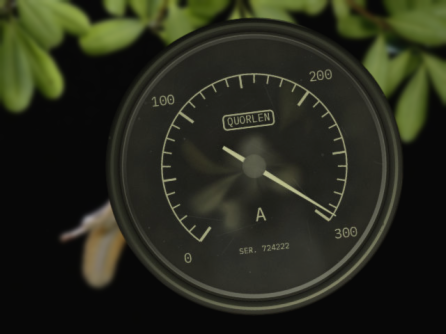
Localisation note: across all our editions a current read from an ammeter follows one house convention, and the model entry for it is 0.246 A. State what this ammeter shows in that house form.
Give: 295 A
